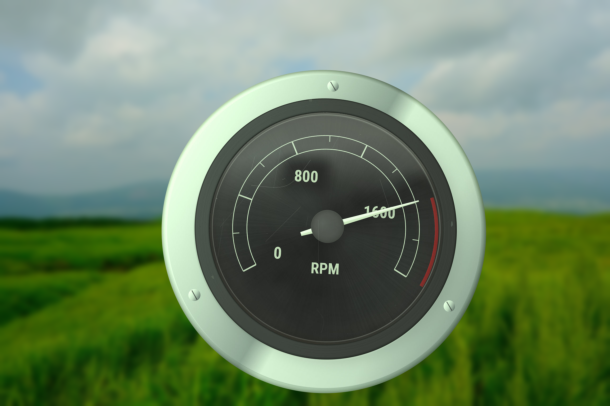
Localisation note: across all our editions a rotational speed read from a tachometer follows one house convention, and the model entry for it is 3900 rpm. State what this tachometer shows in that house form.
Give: 1600 rpm
